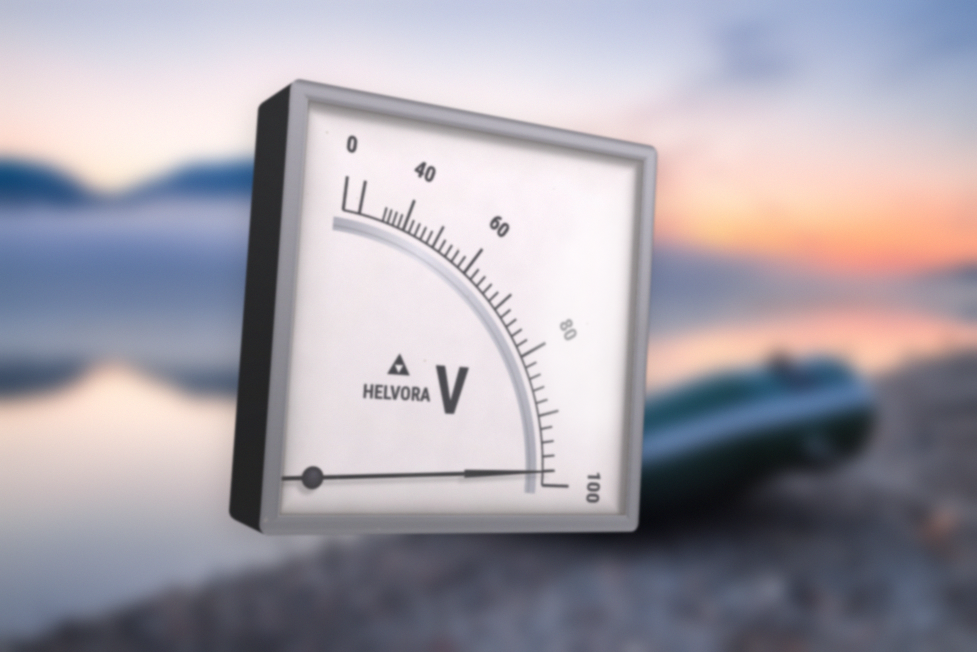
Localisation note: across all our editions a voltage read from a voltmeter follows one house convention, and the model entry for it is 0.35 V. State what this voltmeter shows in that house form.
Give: 98 V
